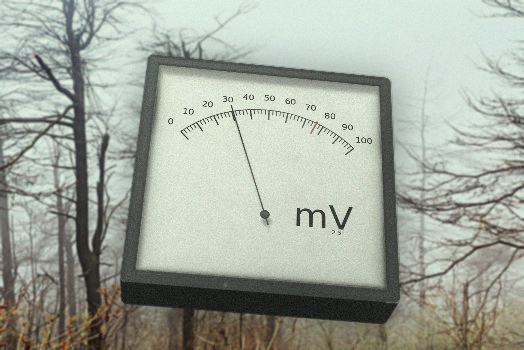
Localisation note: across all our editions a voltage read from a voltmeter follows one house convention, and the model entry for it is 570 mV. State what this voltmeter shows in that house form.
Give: 30 mV
